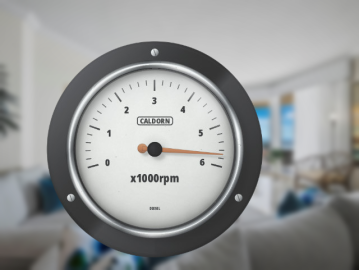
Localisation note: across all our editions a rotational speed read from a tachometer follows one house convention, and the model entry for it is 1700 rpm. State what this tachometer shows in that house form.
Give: 5700 rpm
